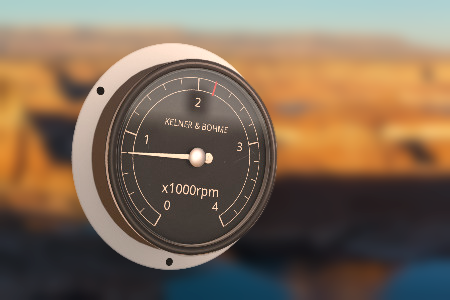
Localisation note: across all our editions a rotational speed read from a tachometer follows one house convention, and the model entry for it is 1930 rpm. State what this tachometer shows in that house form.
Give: 800 rpm
